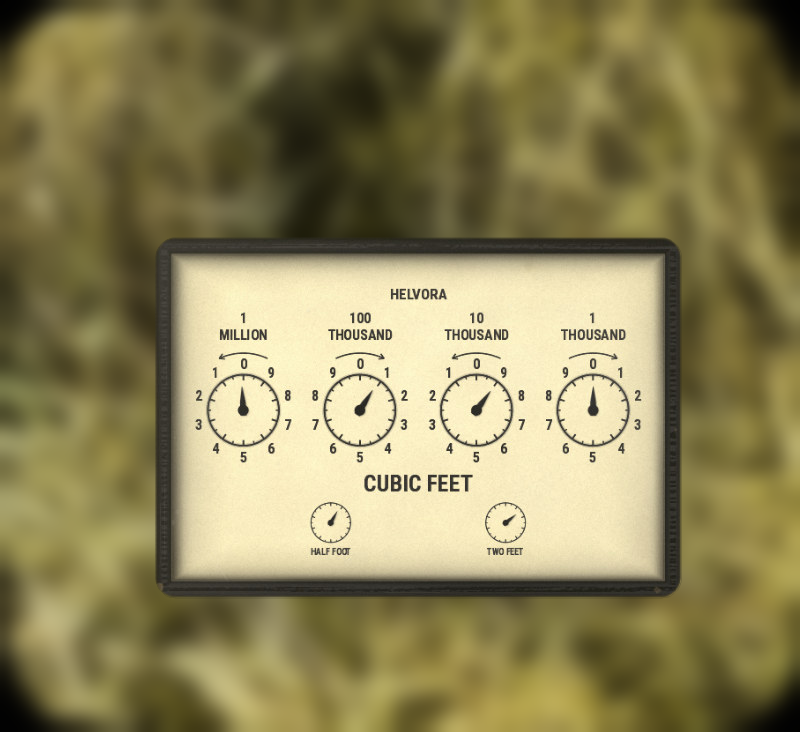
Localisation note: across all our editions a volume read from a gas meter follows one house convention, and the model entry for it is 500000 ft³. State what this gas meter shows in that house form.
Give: 9000 ft³
